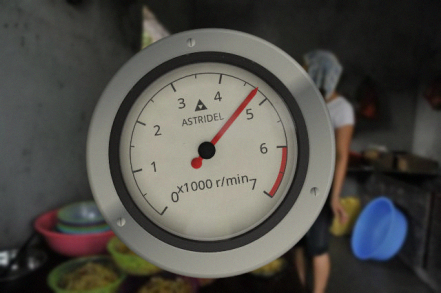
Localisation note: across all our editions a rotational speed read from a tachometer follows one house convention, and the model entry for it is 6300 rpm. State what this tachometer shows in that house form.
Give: 4750 rpm
